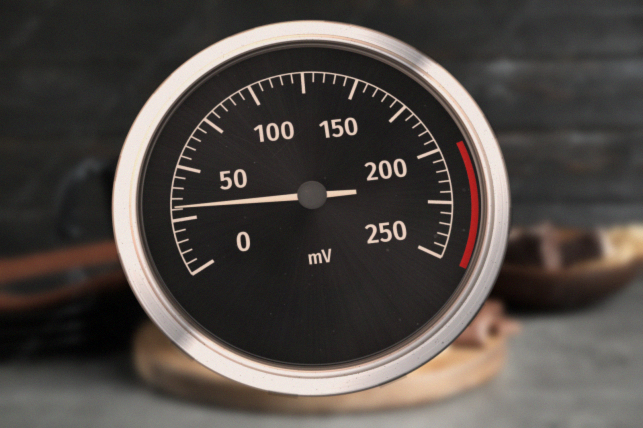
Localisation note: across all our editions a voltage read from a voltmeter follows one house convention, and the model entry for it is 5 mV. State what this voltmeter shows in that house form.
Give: 30 mV
